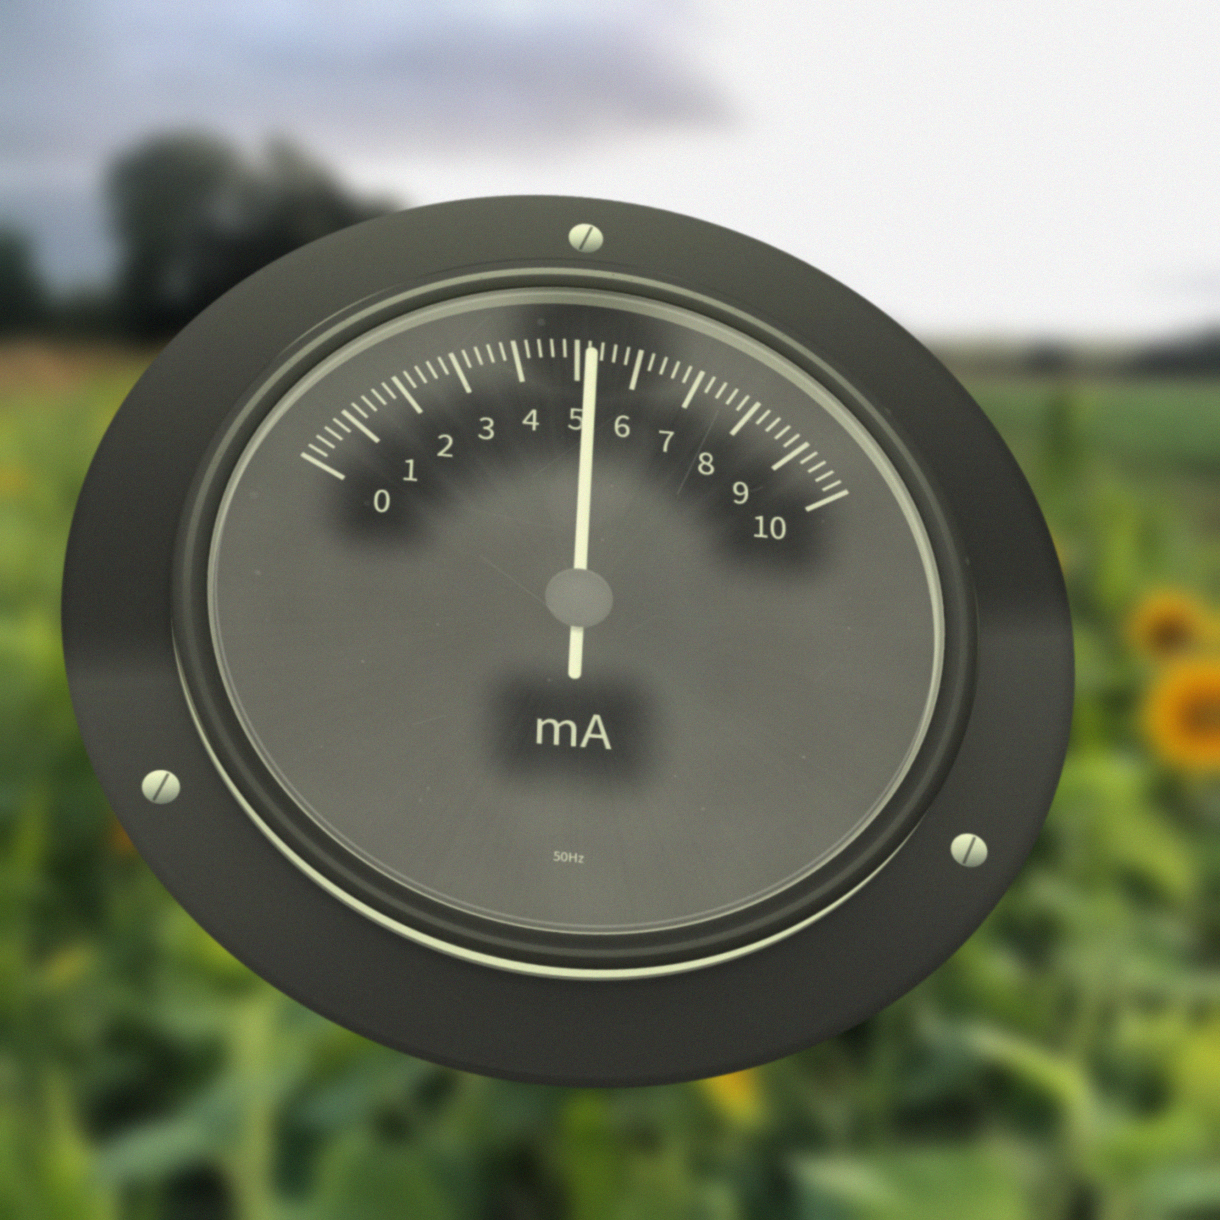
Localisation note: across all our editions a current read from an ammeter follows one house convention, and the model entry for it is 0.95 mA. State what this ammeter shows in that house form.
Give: 5.2 mA
